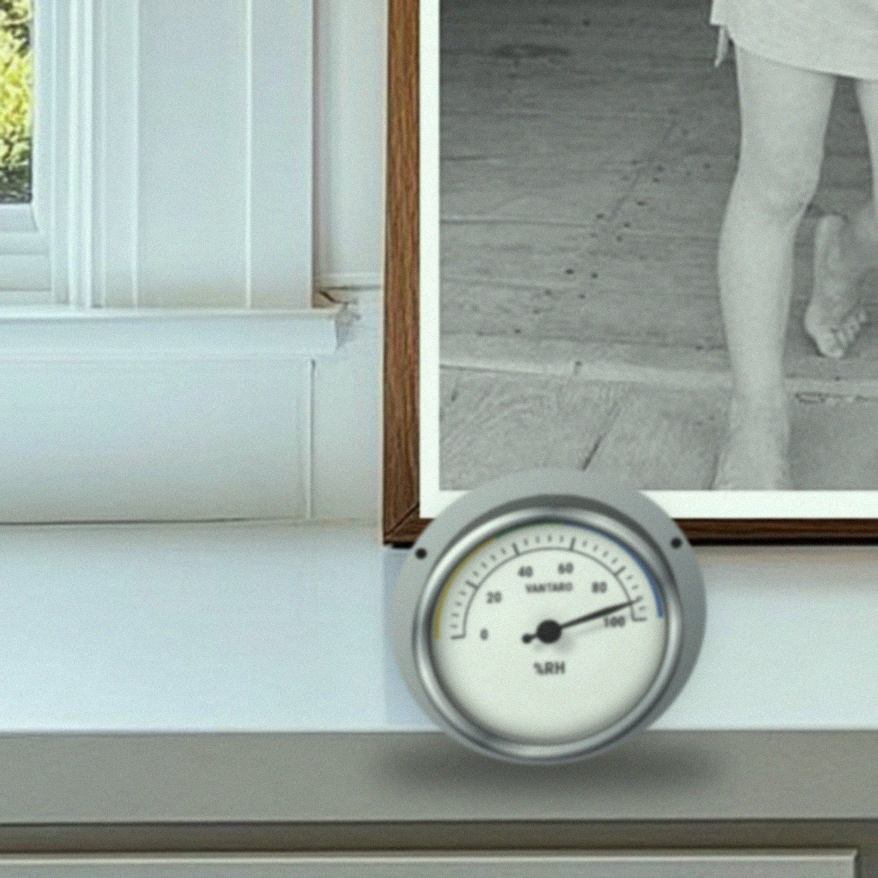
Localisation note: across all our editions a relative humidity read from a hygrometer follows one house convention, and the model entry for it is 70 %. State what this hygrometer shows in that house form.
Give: 92 %
